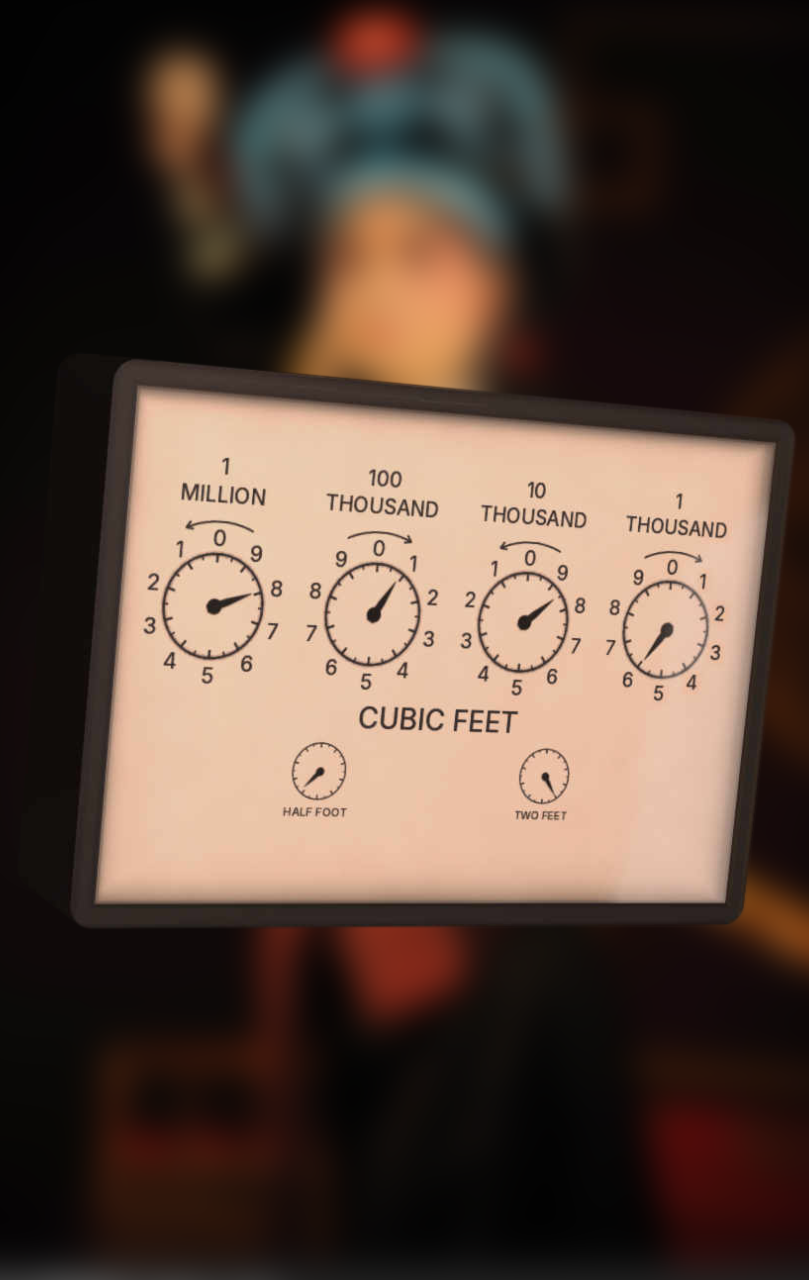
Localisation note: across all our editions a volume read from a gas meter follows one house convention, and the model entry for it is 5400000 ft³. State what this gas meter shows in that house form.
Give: 808600 ft³
